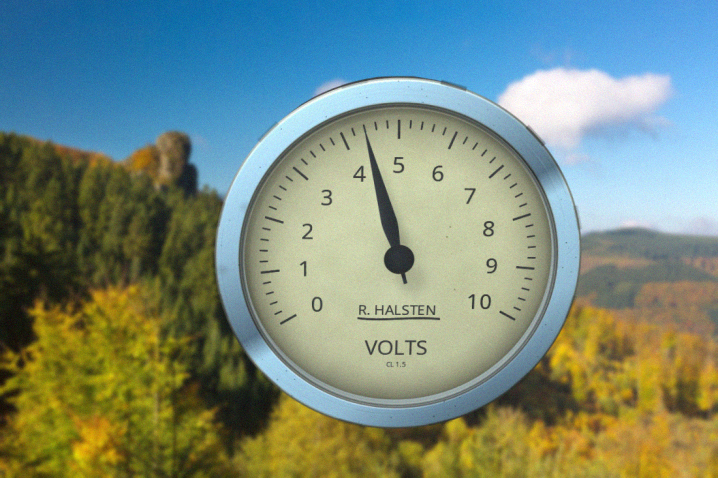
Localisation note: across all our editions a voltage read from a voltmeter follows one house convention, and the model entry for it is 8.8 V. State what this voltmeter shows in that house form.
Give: 4.4 V
